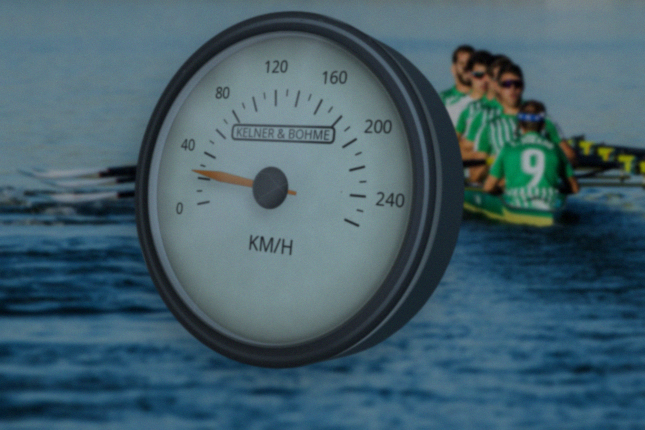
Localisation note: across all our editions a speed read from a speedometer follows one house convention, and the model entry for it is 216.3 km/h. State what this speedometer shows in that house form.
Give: 25 km/h
